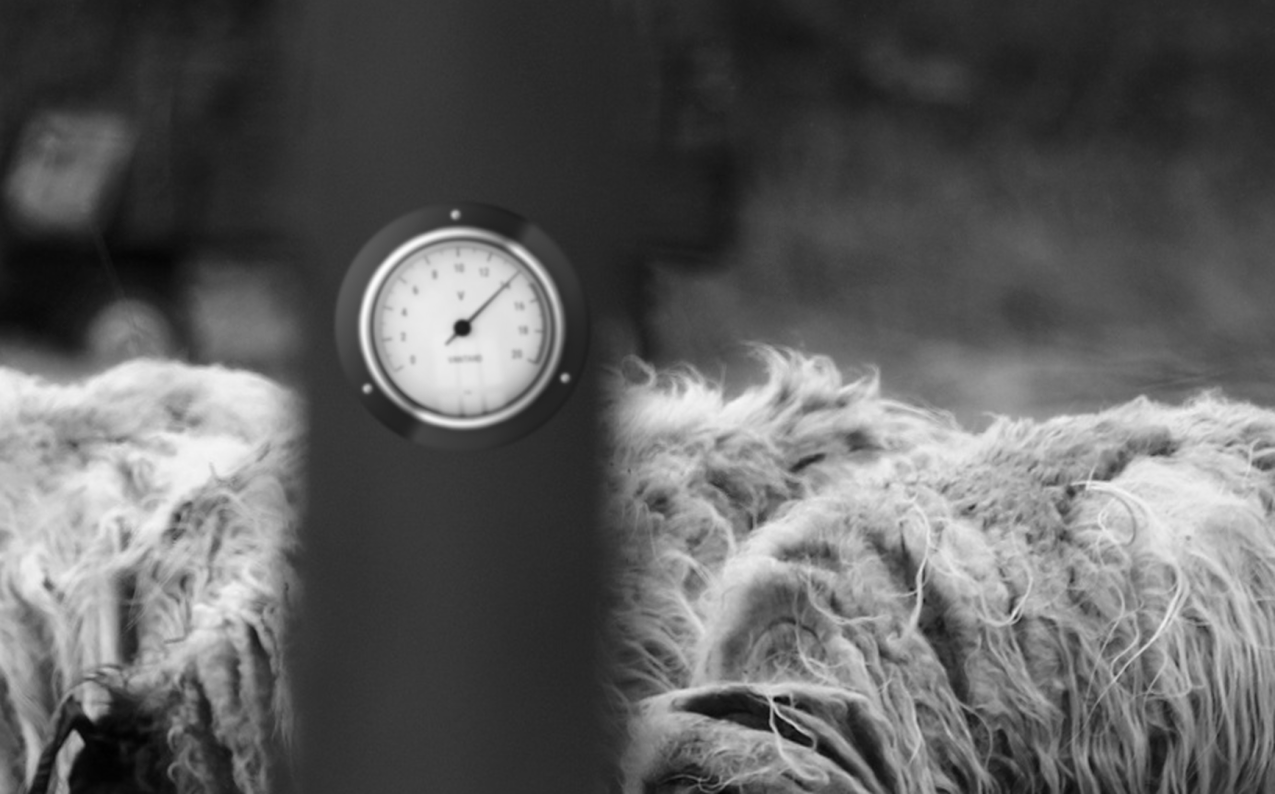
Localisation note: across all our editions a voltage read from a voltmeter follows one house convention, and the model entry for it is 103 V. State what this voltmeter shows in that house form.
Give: 14 V
